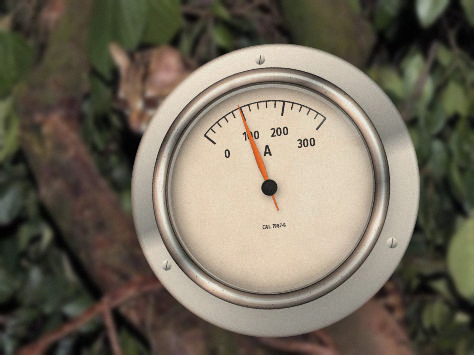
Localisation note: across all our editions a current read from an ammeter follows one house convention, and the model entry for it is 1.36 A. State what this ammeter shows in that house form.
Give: 100 A
